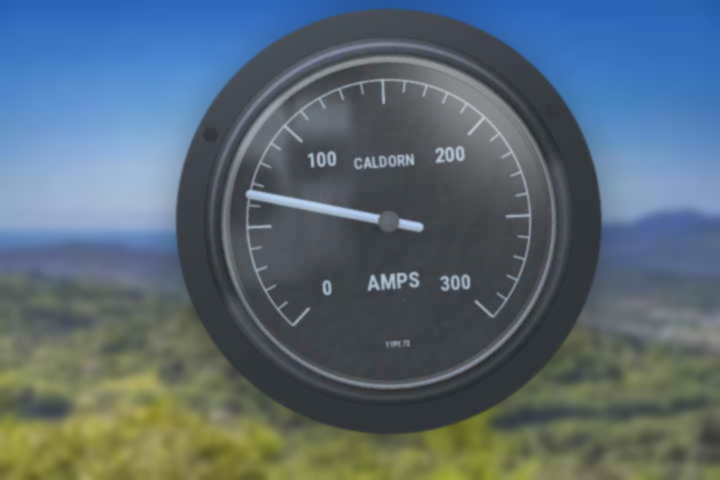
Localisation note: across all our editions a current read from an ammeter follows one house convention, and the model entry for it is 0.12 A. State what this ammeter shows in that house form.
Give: 65 A
